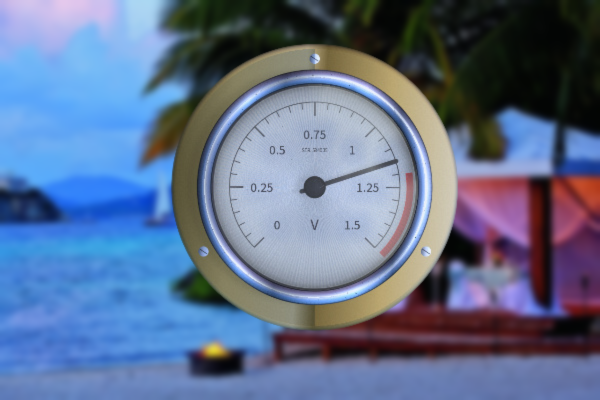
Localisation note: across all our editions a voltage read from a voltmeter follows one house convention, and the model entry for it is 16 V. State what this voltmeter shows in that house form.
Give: 1.15 V
